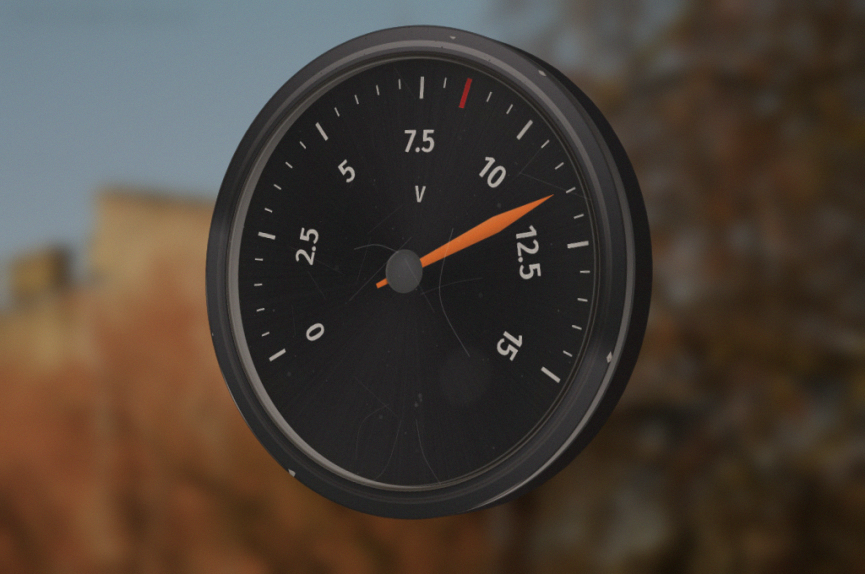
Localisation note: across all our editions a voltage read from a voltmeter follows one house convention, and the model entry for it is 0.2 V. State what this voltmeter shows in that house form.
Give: 11.5 V
